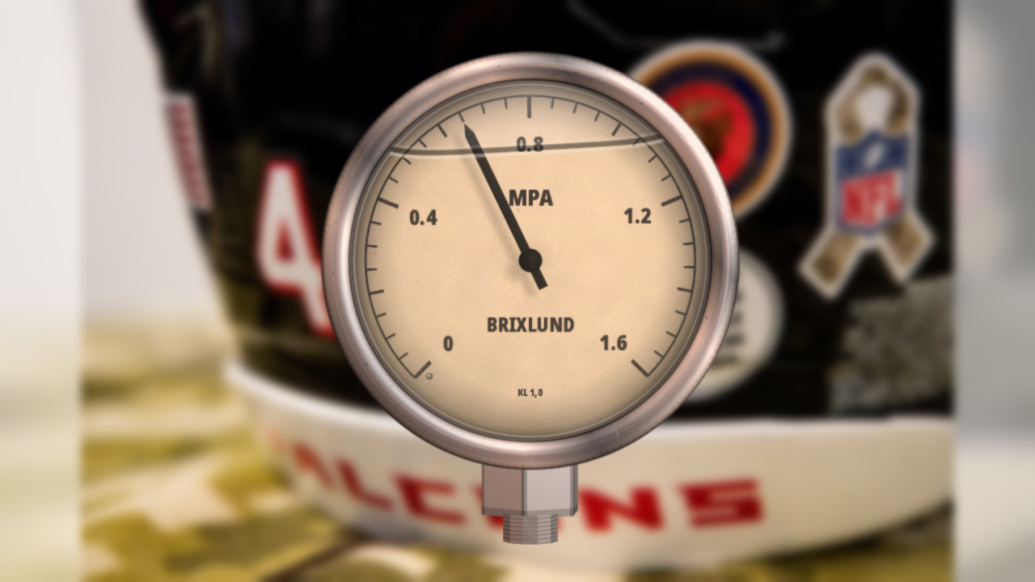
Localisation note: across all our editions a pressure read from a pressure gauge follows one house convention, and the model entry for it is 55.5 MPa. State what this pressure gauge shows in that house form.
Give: 0.65 MPa
